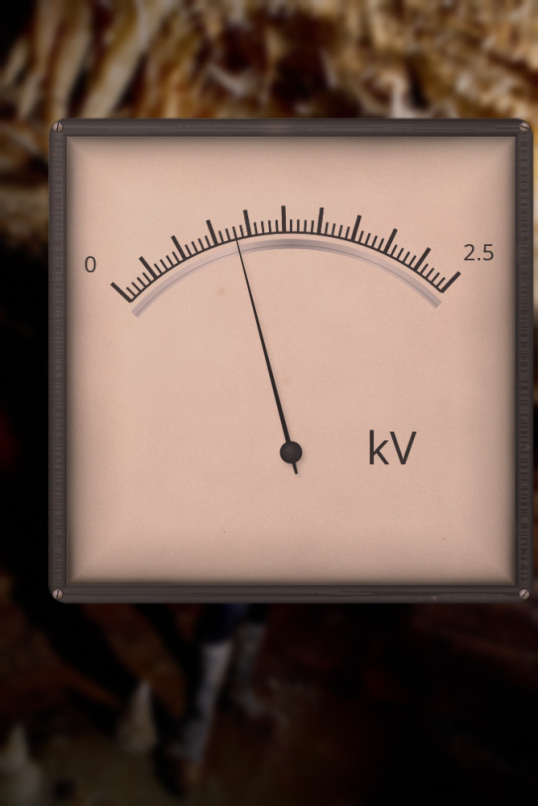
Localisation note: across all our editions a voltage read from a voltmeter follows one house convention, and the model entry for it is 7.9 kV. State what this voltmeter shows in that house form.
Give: 0.9 kV
